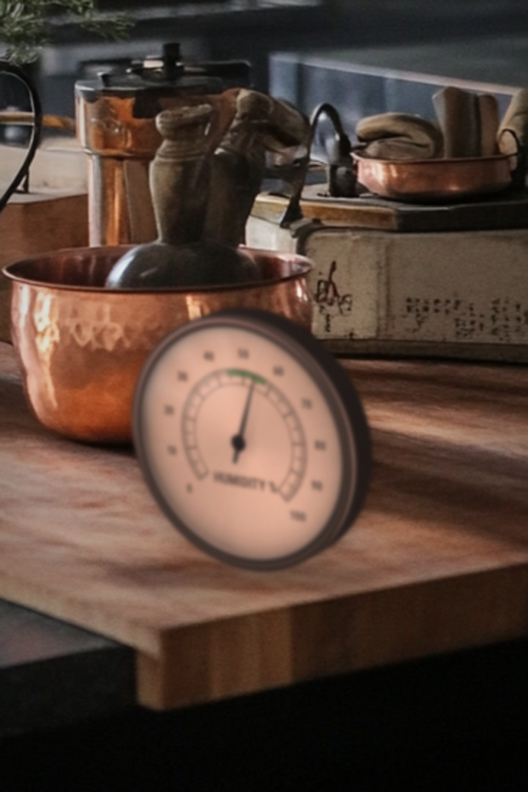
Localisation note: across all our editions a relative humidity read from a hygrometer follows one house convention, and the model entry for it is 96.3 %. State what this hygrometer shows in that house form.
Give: 55 %
